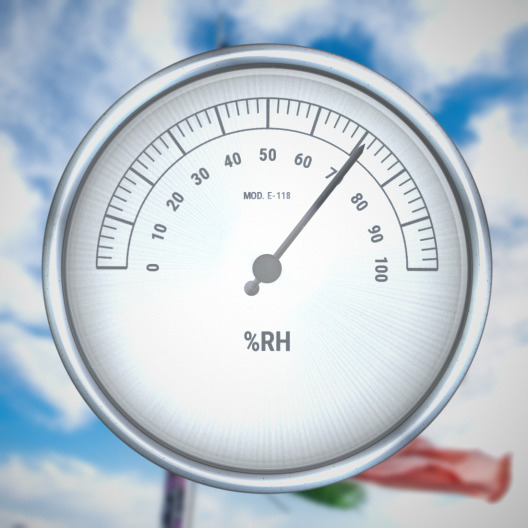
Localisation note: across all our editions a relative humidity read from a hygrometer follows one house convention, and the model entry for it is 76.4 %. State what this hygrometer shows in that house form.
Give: 71 %
